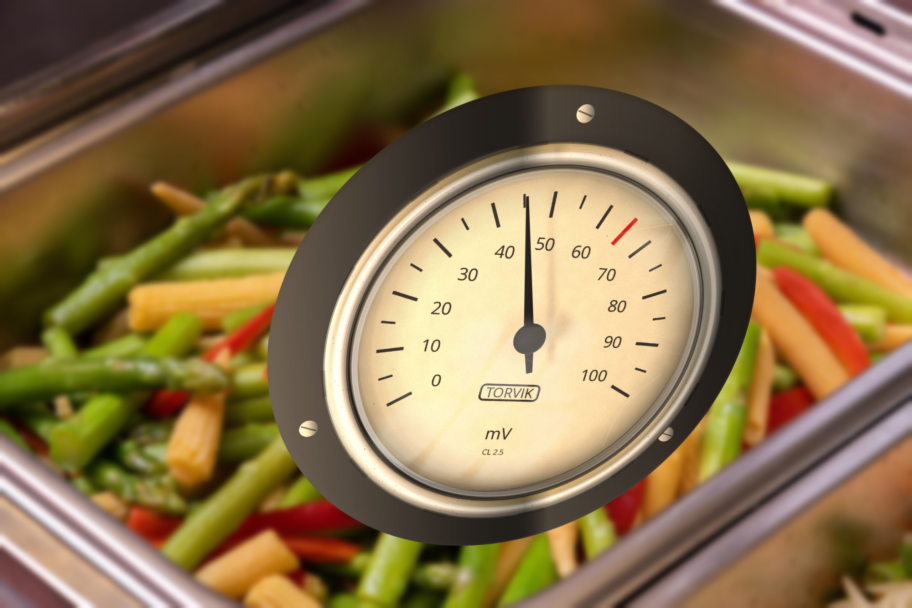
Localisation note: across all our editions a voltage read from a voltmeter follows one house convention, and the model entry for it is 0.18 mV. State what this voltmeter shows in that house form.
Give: 45 mV
